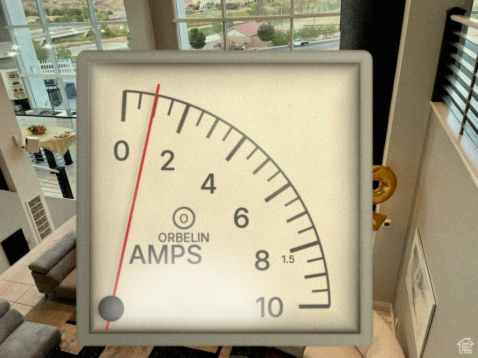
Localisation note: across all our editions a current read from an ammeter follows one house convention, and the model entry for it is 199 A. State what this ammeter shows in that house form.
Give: 1 A
